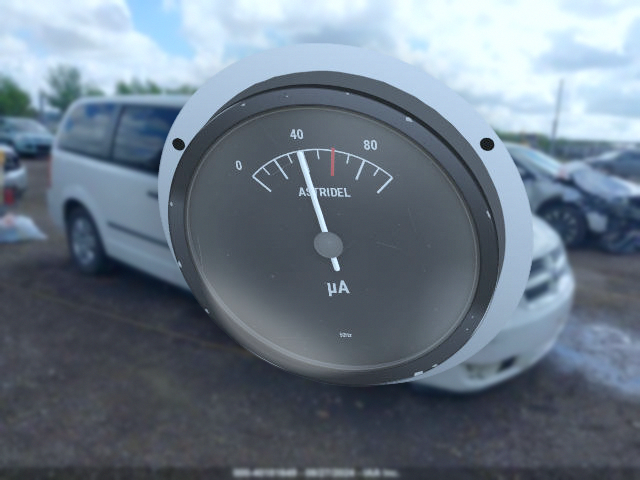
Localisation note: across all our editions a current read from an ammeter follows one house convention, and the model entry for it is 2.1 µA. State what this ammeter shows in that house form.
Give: 40 µA
